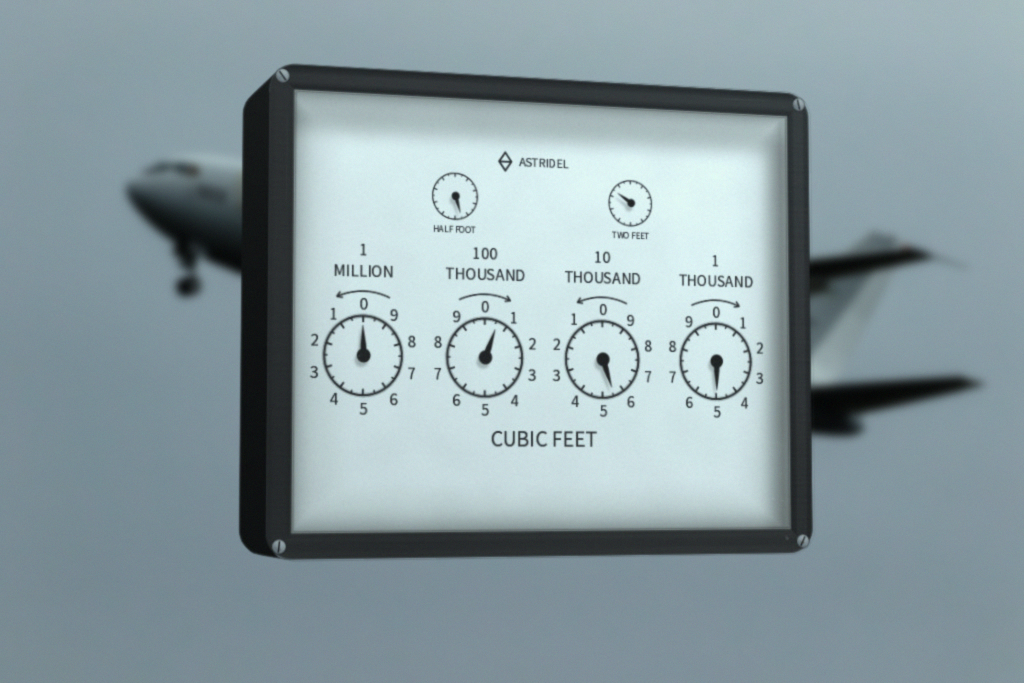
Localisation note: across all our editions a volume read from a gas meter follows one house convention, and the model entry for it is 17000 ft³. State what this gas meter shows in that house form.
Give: 5500 ft³
